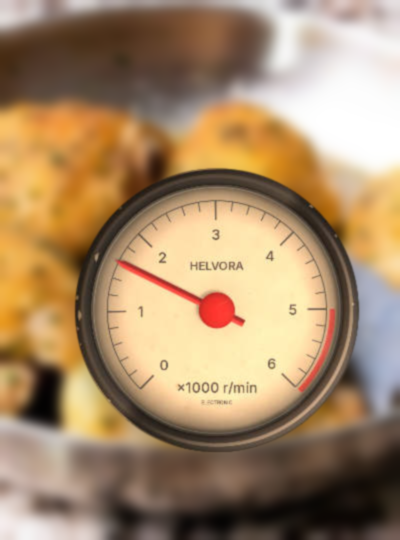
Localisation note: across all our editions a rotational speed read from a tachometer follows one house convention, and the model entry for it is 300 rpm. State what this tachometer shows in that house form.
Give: 1600 rpm
